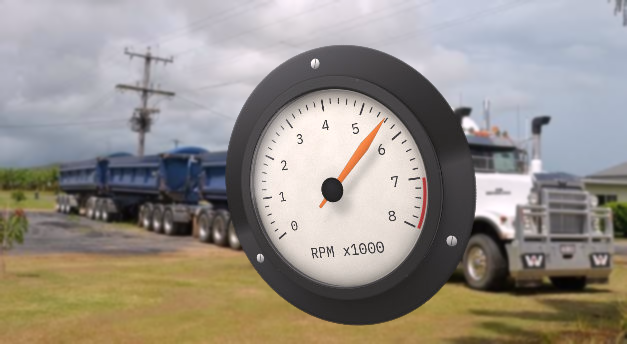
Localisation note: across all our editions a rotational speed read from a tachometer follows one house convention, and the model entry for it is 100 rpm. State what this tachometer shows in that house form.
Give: 5600 rpm
